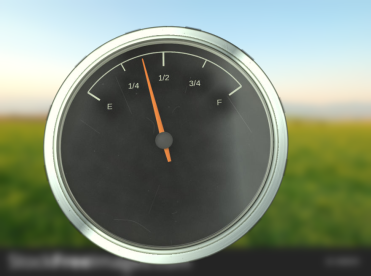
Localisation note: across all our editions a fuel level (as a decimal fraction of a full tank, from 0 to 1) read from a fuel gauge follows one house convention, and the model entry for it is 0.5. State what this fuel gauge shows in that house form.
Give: 0.375
